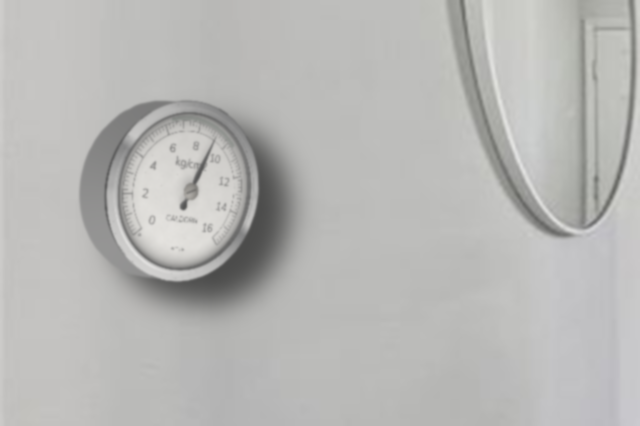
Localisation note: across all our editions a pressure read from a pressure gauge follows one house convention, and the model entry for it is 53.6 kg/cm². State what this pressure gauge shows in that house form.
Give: 9 kg/cm²
